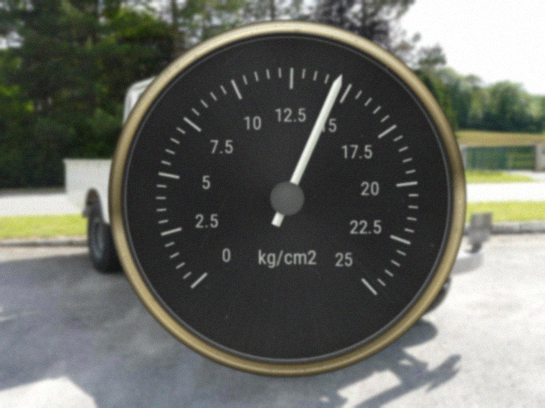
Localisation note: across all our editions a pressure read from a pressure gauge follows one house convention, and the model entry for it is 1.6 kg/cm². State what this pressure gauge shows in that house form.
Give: 14.5 kg/cm²
